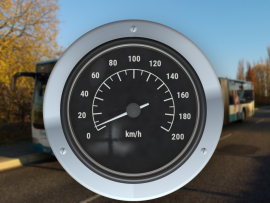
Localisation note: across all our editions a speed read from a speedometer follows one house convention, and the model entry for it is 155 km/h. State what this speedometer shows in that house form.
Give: 5 km/h
